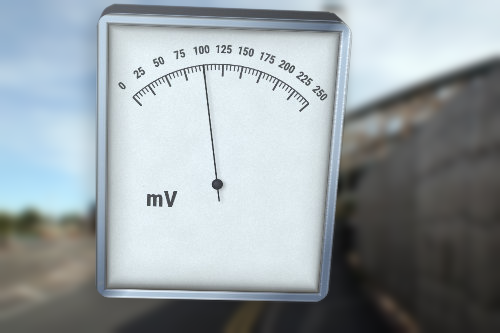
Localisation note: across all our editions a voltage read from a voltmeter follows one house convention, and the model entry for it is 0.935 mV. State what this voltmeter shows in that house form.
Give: 100 mV
